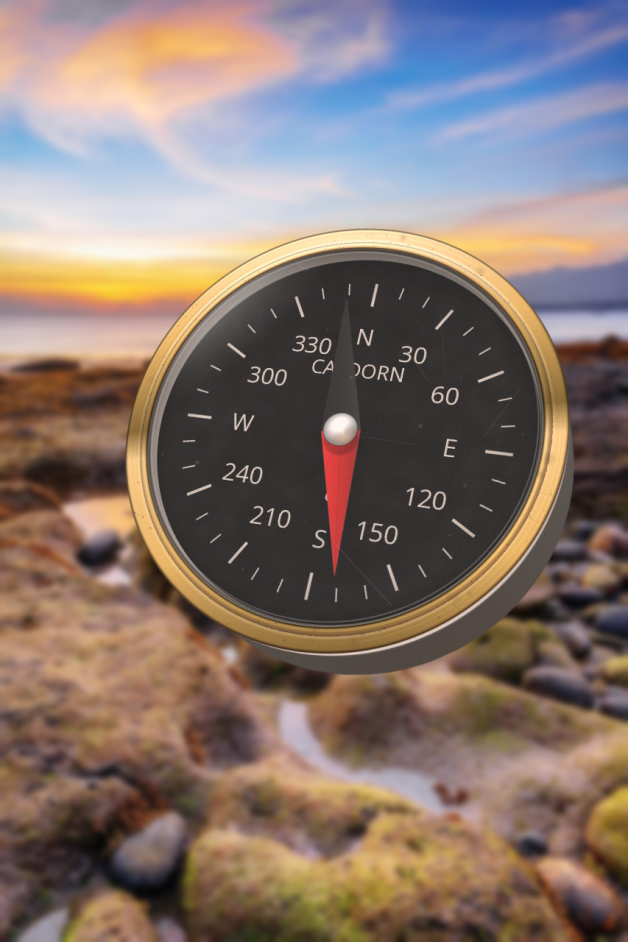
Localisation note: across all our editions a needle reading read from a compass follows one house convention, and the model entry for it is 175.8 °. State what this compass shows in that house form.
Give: 170 °
